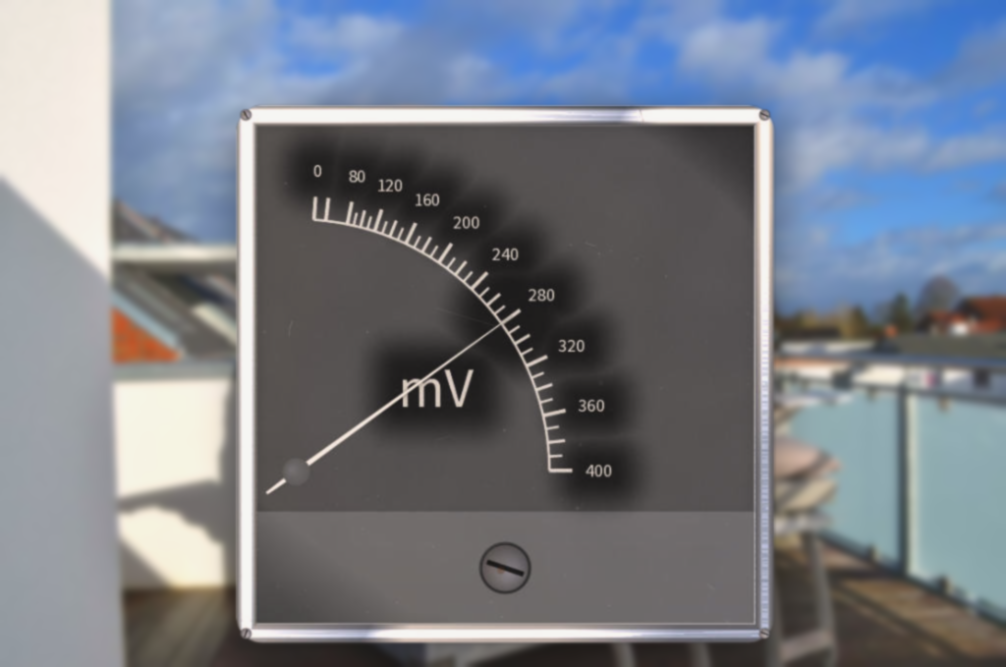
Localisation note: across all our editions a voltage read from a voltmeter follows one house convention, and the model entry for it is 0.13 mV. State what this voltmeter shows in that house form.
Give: 280 mV
